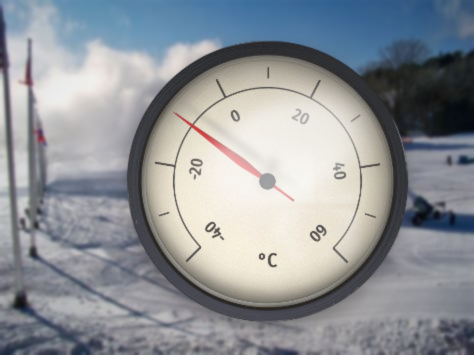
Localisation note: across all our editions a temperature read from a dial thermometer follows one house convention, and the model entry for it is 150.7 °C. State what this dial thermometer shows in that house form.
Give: -10 °C
